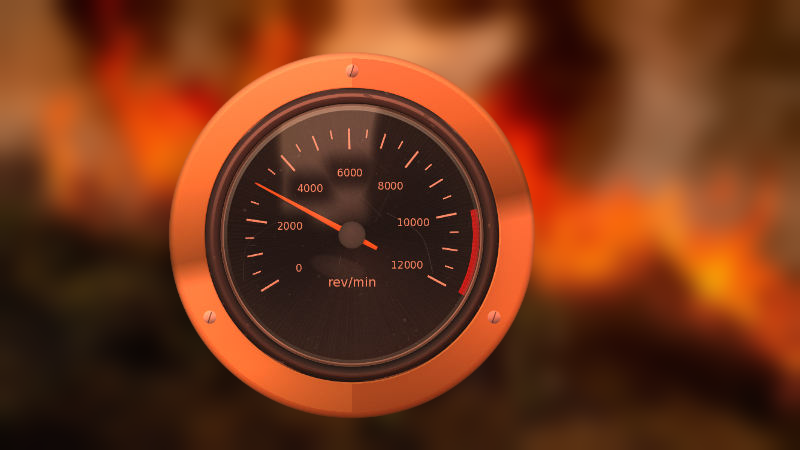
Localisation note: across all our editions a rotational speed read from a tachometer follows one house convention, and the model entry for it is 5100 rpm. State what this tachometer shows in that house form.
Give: 3000 rpm
